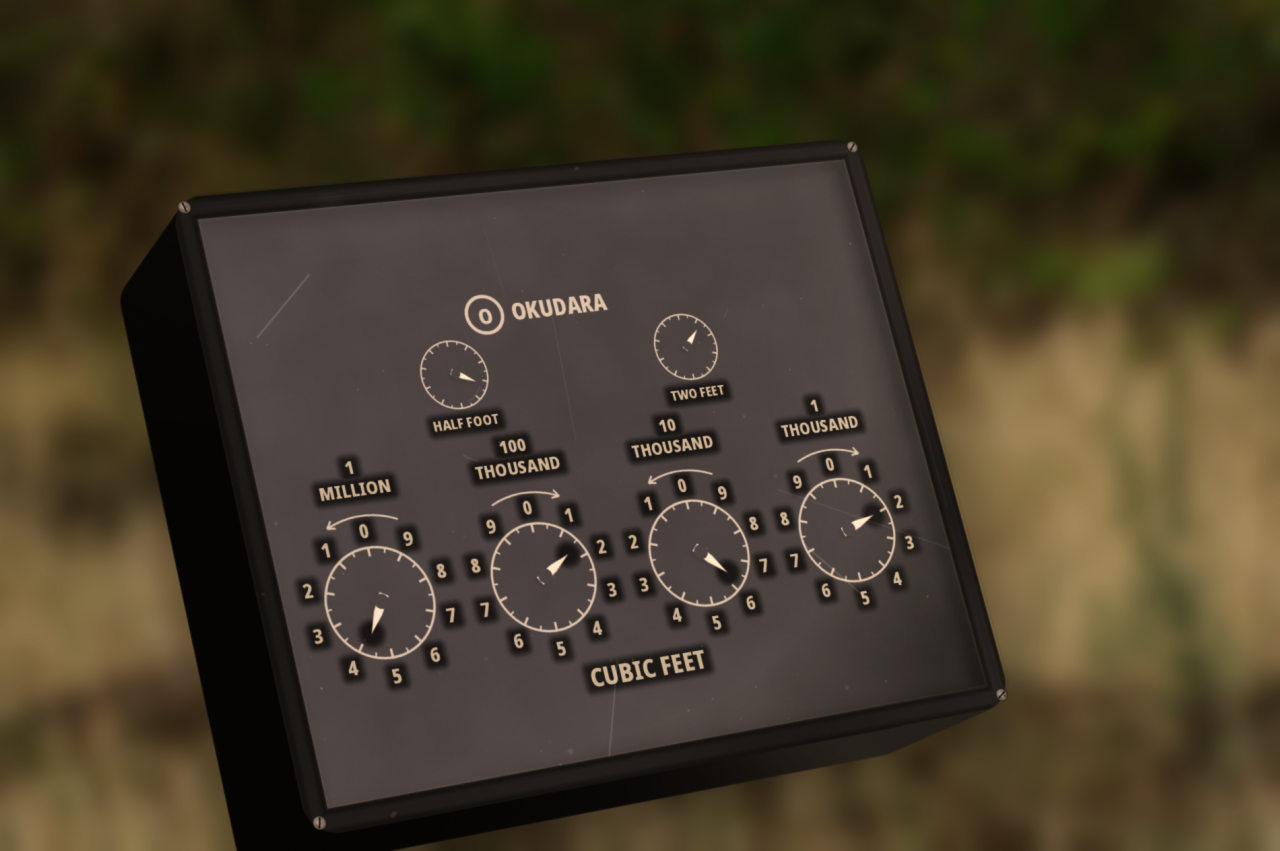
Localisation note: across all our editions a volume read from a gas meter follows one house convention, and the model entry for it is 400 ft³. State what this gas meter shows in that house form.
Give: 416200 ft³
